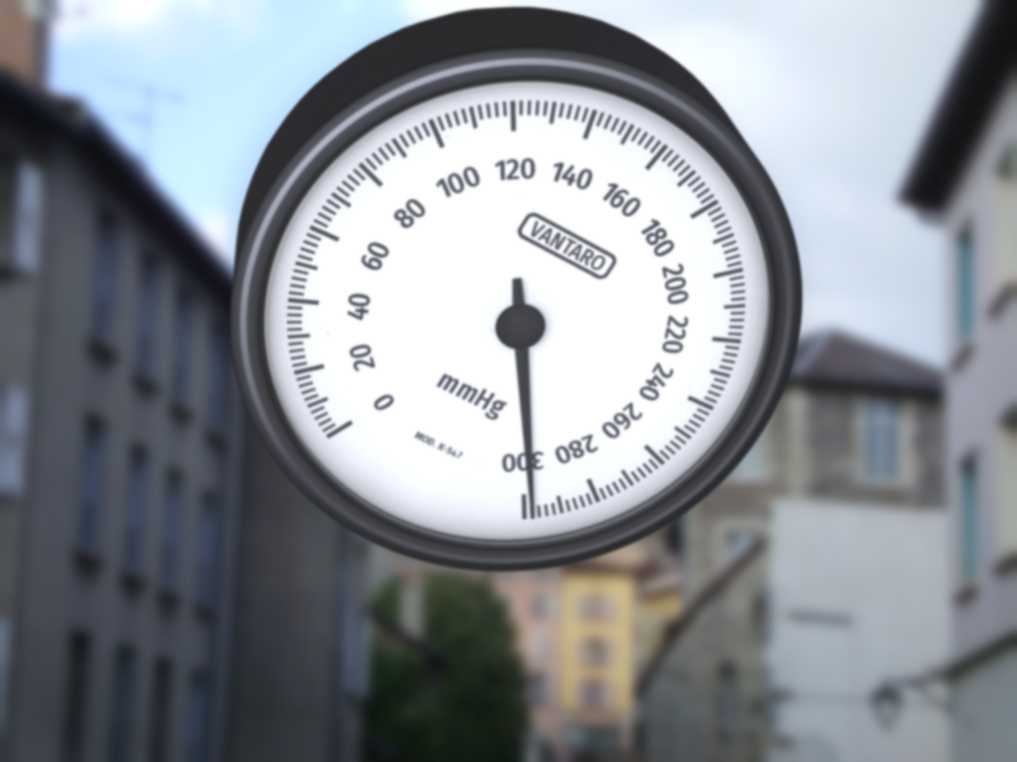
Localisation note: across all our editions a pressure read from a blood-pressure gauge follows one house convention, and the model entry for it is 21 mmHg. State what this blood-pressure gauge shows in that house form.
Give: 298 mmHg
